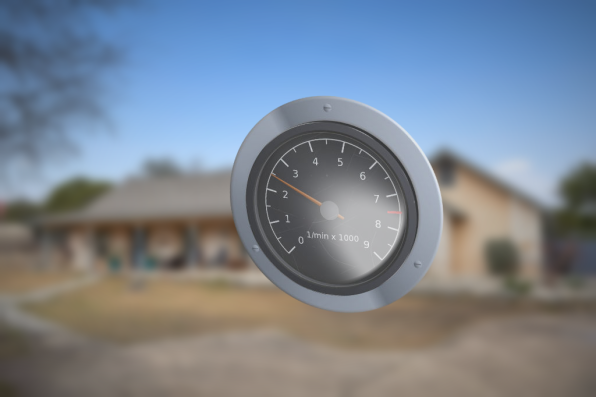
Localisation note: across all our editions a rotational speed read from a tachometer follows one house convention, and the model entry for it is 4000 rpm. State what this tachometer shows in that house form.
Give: 2500 rpm
